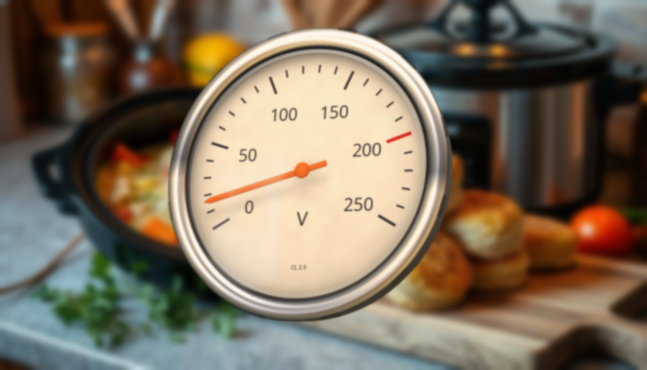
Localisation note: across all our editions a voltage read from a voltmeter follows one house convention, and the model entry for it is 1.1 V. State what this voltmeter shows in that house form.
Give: 15 V
